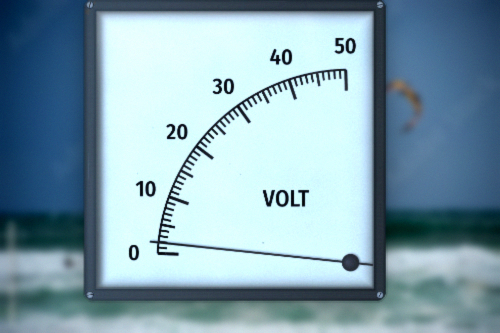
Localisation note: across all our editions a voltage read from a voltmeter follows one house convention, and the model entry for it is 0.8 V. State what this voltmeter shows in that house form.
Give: 2 V
